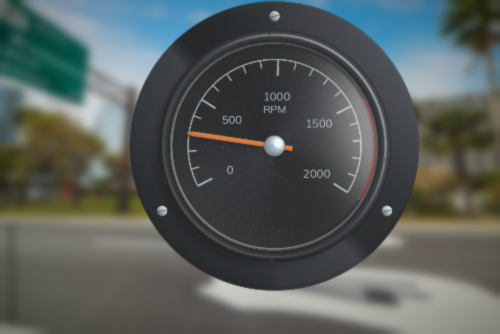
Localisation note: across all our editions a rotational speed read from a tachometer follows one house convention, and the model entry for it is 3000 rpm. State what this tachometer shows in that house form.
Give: 300 rpm
